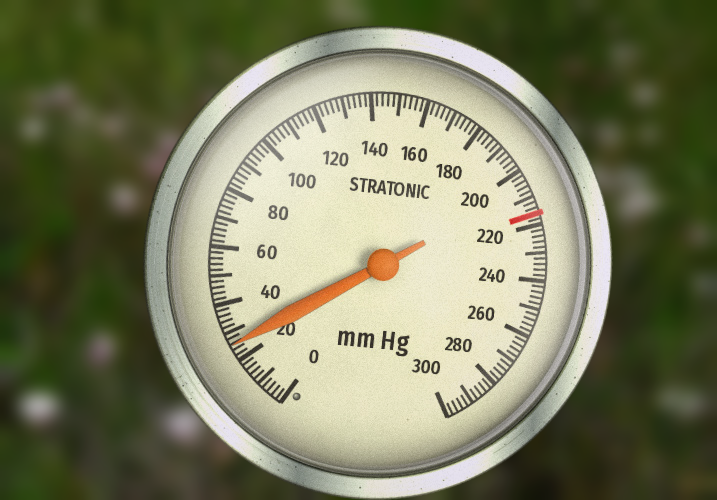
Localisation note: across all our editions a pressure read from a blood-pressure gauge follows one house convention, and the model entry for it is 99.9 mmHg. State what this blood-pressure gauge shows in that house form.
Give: 26 mmHg
